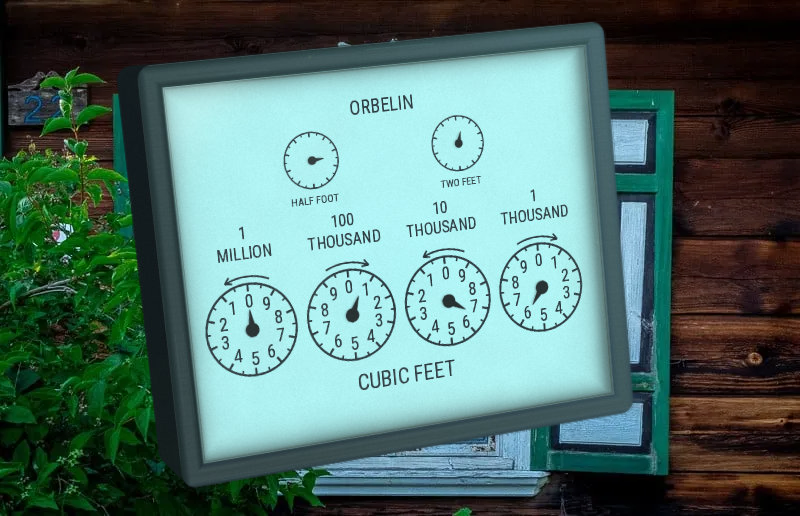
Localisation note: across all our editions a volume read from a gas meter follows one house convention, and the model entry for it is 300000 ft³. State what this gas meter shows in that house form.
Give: 6600 ft³
